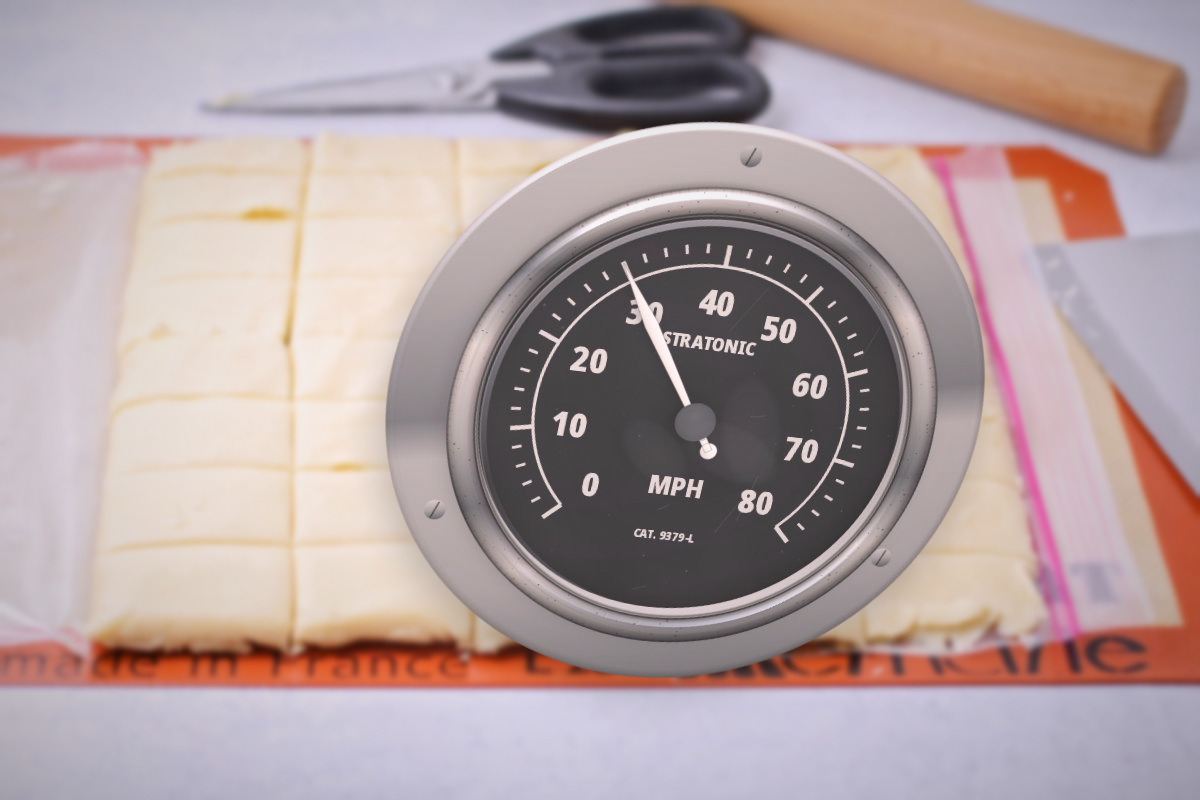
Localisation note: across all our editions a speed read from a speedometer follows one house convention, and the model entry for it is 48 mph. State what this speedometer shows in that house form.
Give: 30 mph
